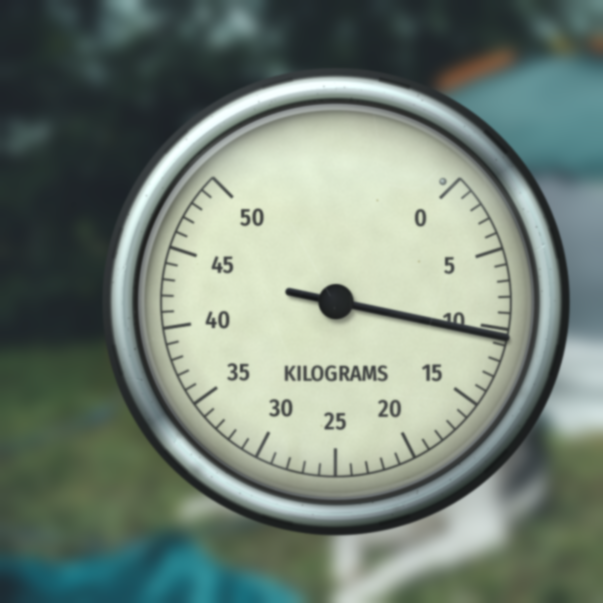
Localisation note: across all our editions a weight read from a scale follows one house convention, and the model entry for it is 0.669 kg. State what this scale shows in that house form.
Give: 10.5 kg
